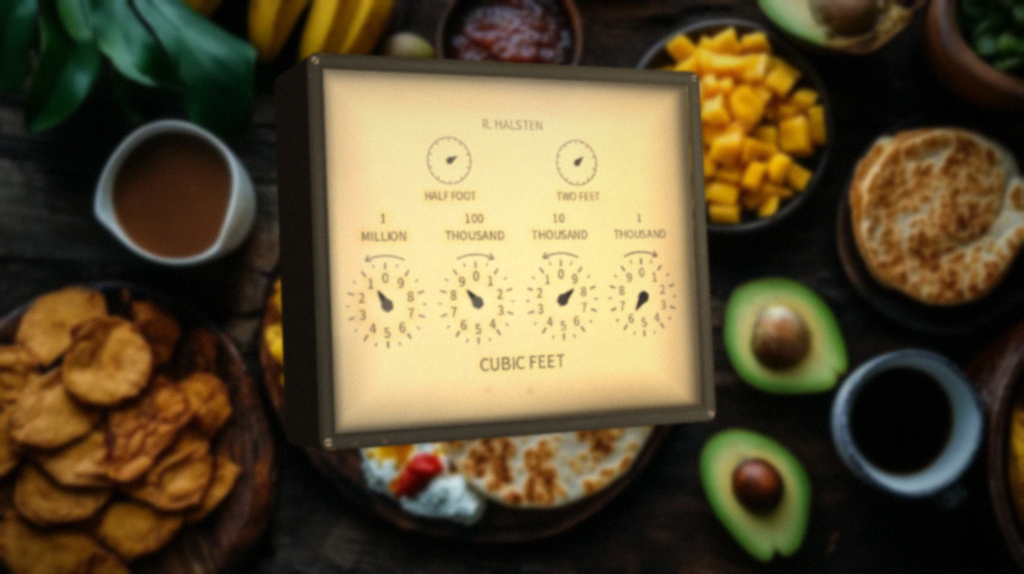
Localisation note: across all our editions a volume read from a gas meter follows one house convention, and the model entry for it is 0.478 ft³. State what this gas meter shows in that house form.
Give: 88600 ft³
